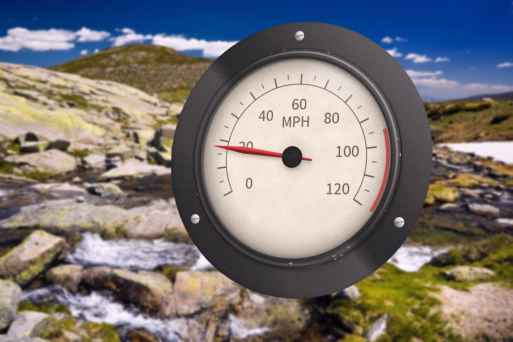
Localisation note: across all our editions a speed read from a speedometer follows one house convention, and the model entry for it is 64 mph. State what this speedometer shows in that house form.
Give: 17.5 mph
